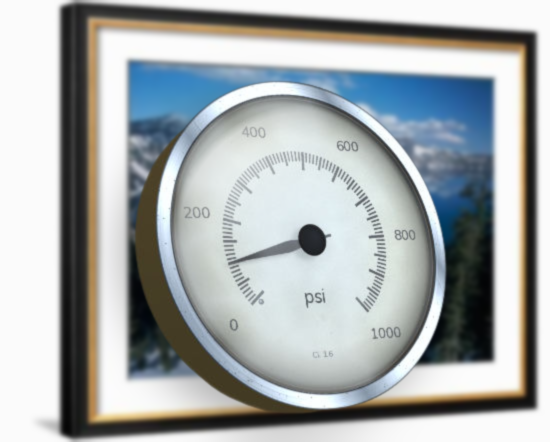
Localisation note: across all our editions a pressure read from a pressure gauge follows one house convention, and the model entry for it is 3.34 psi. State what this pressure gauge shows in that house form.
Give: 100 psi
